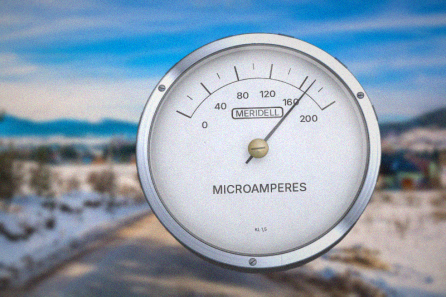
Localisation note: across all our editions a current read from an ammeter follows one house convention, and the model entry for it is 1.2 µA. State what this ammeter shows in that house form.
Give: 170 µA
